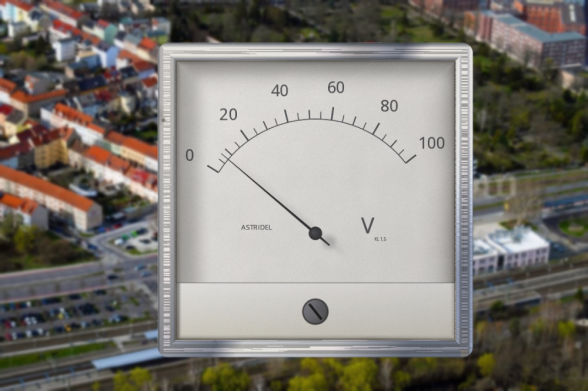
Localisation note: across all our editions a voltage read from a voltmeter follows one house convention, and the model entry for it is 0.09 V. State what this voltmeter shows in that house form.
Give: 7.5 V
